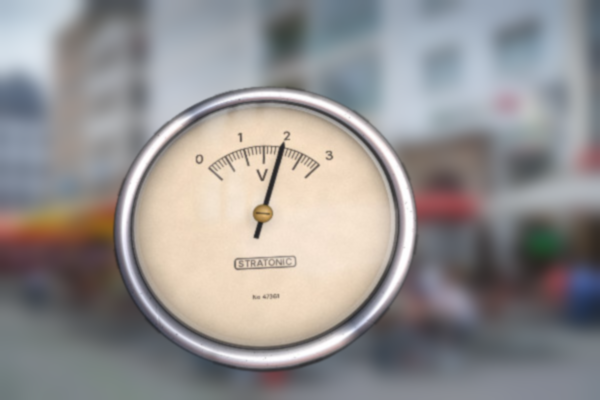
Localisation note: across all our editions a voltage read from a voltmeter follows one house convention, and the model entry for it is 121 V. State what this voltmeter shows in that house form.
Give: 2 V
